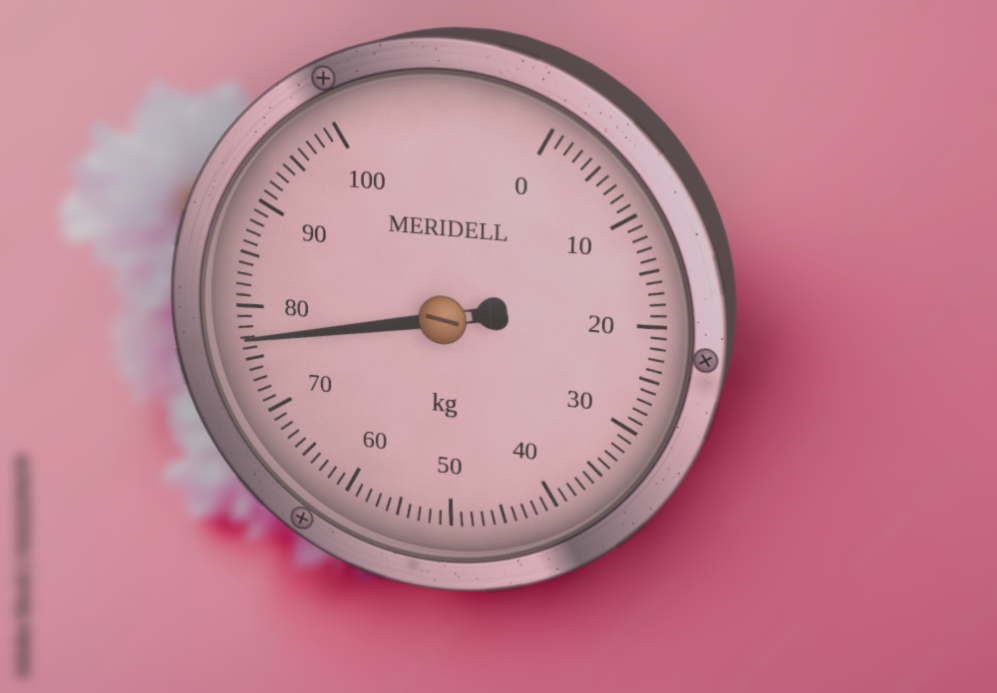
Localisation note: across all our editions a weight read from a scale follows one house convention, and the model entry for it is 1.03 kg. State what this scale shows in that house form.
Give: 77 kg
